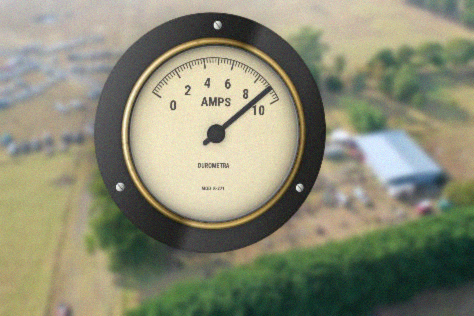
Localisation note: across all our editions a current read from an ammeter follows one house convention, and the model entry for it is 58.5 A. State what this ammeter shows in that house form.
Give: 9 A
